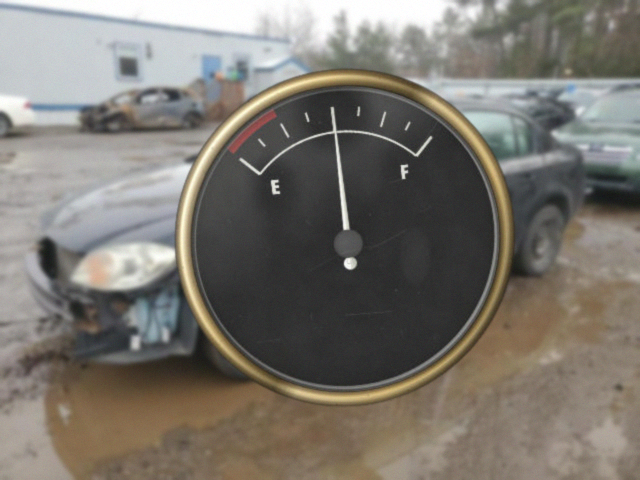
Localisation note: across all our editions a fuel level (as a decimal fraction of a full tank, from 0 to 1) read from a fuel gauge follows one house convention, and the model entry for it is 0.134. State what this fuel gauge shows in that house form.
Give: 0.5
